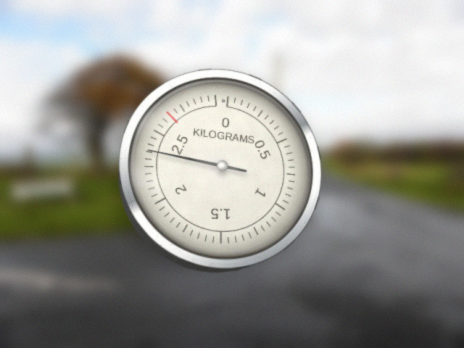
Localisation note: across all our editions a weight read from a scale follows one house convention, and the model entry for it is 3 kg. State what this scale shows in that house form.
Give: 2.35 kg
